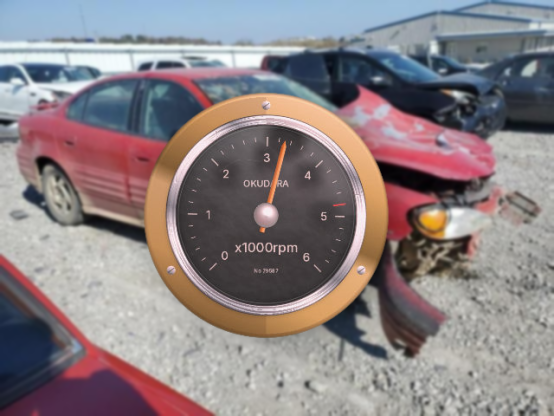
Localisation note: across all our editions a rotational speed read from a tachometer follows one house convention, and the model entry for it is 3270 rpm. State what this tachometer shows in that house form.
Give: 3300 rpm
